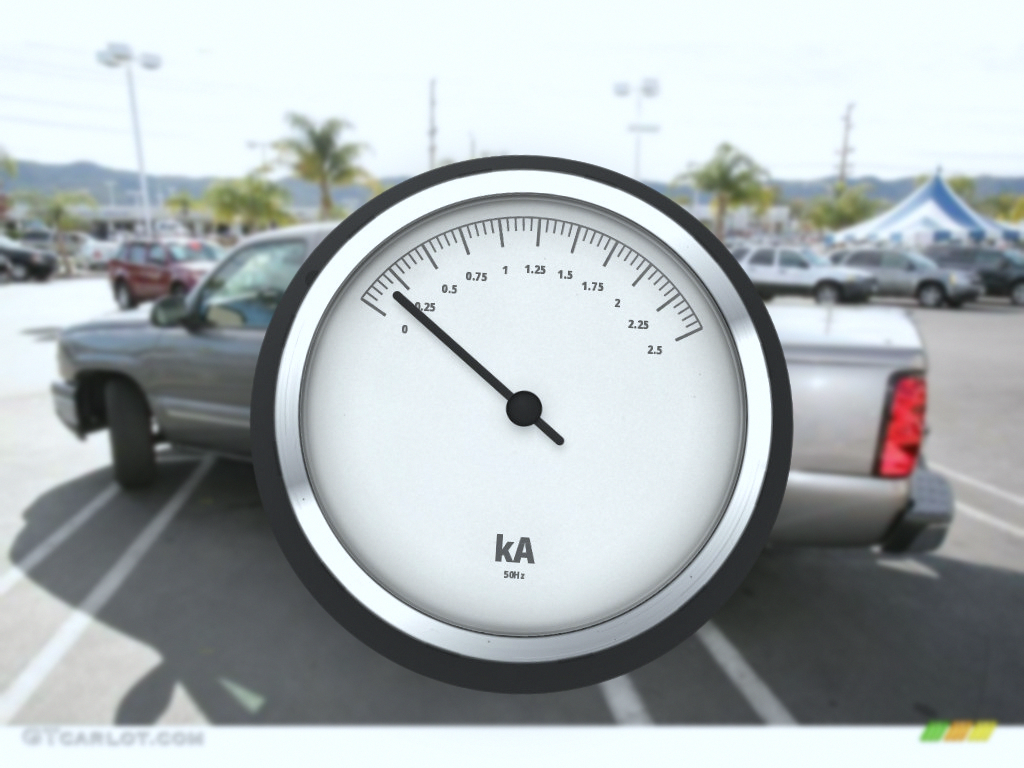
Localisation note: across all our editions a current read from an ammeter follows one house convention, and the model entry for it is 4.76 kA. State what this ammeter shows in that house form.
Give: 0.15 kA
